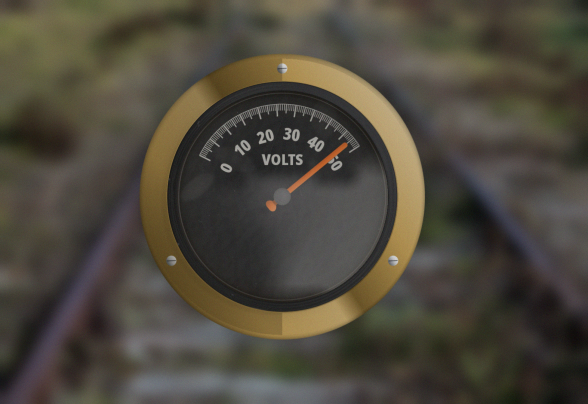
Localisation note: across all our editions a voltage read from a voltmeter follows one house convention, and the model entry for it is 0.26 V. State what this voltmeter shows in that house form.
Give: 47.5 V
